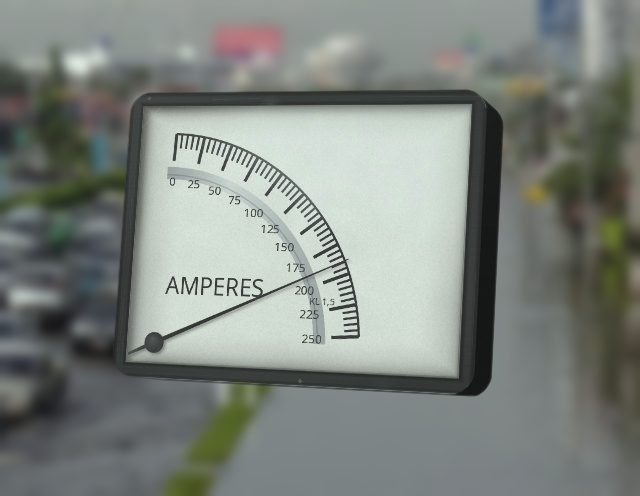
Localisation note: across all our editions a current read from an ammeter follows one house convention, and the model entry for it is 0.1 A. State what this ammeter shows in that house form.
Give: 190 A
